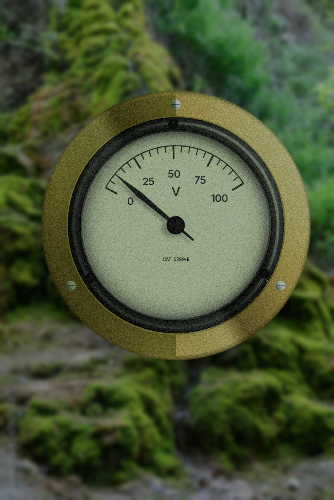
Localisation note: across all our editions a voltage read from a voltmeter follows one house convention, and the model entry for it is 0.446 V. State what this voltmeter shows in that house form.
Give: 10 V
